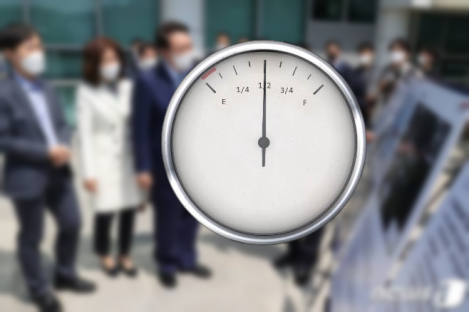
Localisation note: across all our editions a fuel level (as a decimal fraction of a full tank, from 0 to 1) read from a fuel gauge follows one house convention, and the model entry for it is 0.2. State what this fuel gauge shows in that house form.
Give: 0.5
